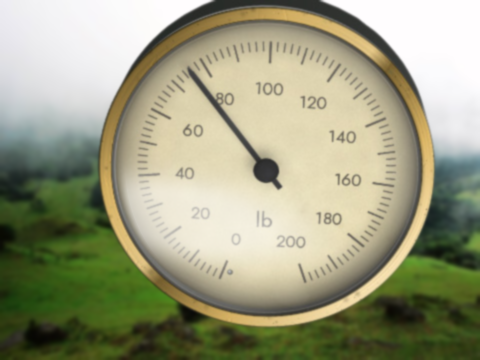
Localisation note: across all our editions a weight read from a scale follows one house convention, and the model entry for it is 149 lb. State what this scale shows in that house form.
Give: 76 lb
